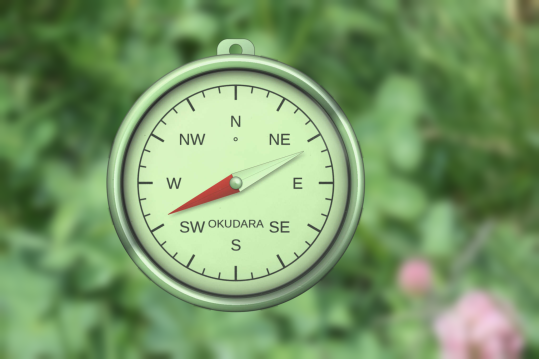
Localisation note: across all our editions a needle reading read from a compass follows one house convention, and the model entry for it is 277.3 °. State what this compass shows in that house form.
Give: 245 °
